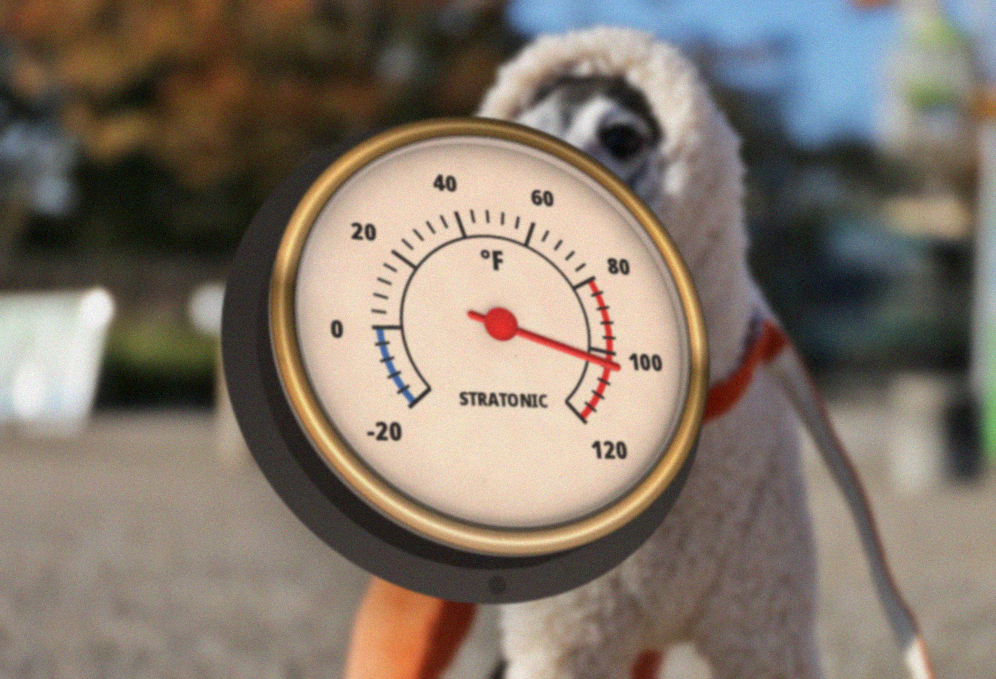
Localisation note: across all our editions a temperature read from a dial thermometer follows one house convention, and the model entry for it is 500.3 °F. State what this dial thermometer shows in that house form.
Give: 104 °F
